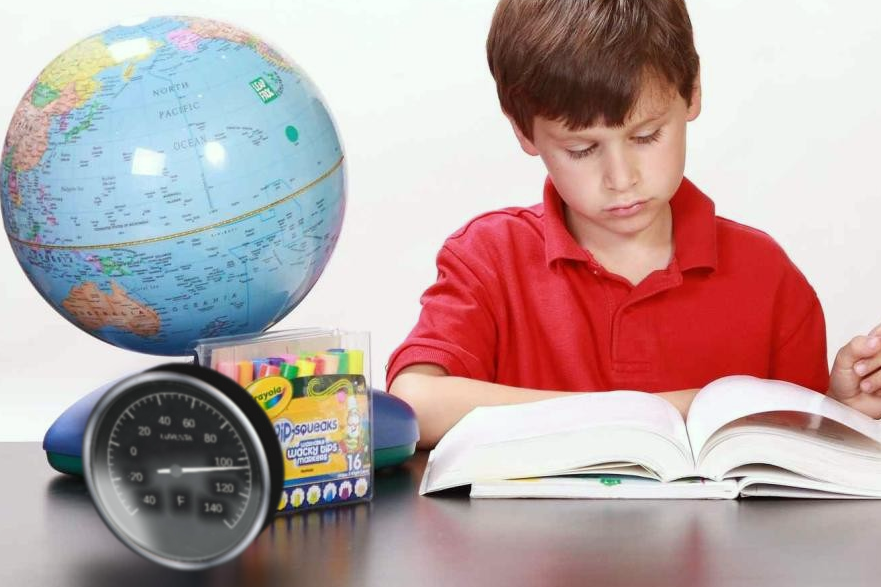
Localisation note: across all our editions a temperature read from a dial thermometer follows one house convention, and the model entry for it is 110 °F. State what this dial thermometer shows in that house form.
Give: 104 °F
